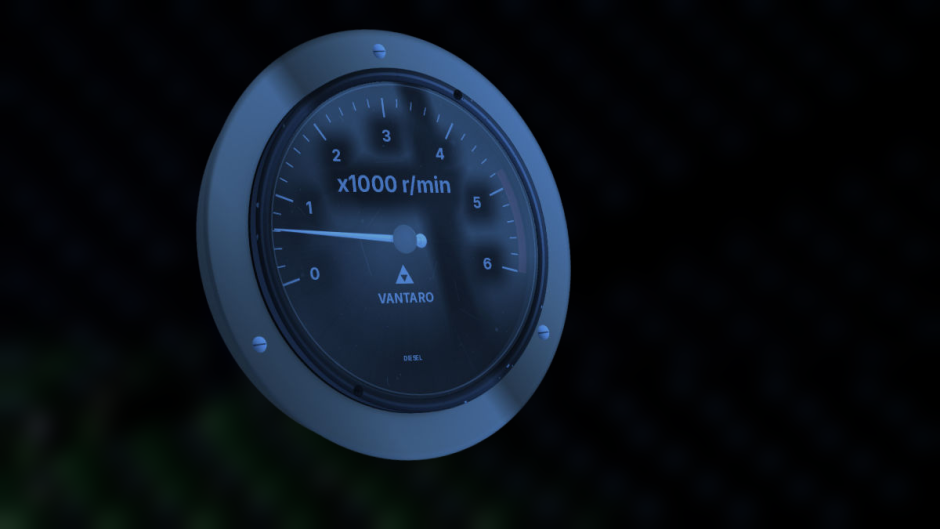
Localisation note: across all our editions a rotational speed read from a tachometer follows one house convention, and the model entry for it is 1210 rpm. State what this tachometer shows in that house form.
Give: 600 rpm
